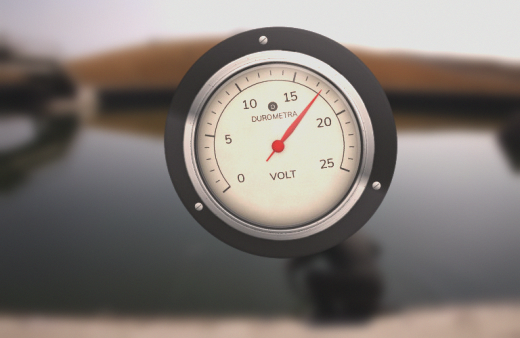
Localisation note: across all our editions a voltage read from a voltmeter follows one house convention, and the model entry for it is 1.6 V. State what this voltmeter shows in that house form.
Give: 17.5 V
